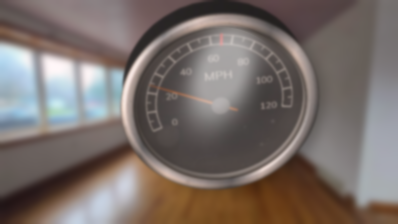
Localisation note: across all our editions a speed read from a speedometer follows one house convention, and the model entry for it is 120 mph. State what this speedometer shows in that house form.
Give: 25 mph
